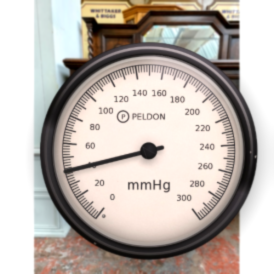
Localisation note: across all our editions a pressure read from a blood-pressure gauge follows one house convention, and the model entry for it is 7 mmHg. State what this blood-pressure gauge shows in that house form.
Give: 40 mmHg
